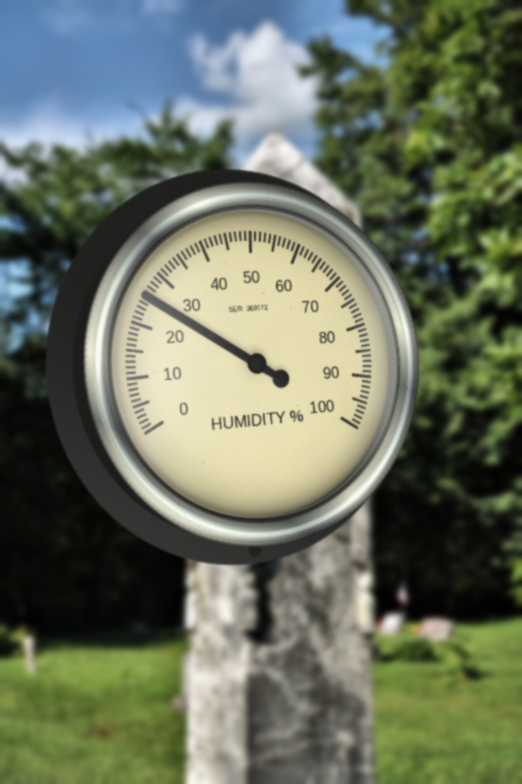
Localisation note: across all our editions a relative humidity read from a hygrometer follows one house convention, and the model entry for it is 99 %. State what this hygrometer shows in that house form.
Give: 25 %
